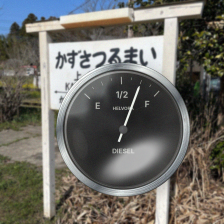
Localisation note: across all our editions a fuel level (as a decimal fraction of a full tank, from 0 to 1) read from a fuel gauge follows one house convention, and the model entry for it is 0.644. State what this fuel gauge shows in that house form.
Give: 0.75
